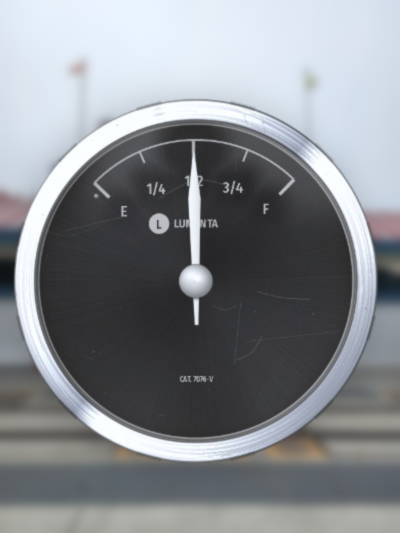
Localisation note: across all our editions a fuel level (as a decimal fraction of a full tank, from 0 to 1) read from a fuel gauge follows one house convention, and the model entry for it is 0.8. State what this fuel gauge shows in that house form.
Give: 0.5
